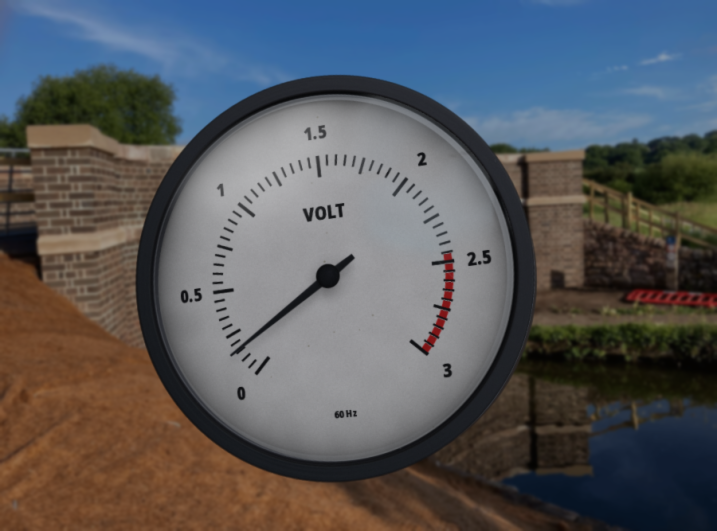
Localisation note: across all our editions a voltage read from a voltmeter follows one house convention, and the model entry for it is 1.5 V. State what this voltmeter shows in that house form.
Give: 0.15 V
